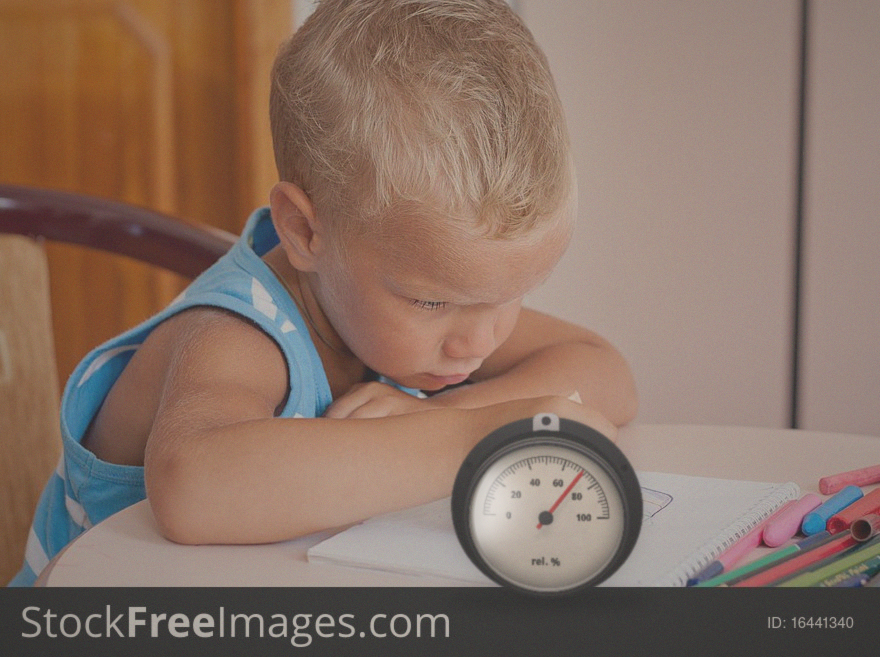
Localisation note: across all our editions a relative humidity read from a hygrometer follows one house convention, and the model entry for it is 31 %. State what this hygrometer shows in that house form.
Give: 70 %
